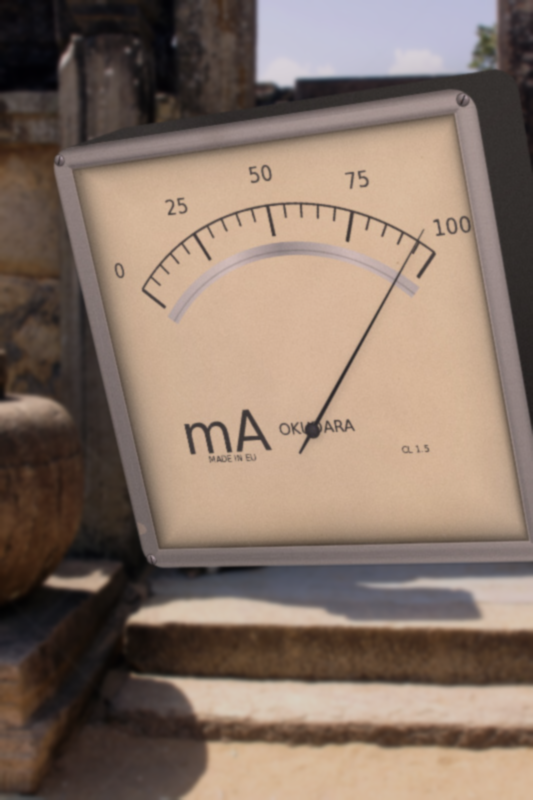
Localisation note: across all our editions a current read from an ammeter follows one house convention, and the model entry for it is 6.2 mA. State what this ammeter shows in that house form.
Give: 95 mA
